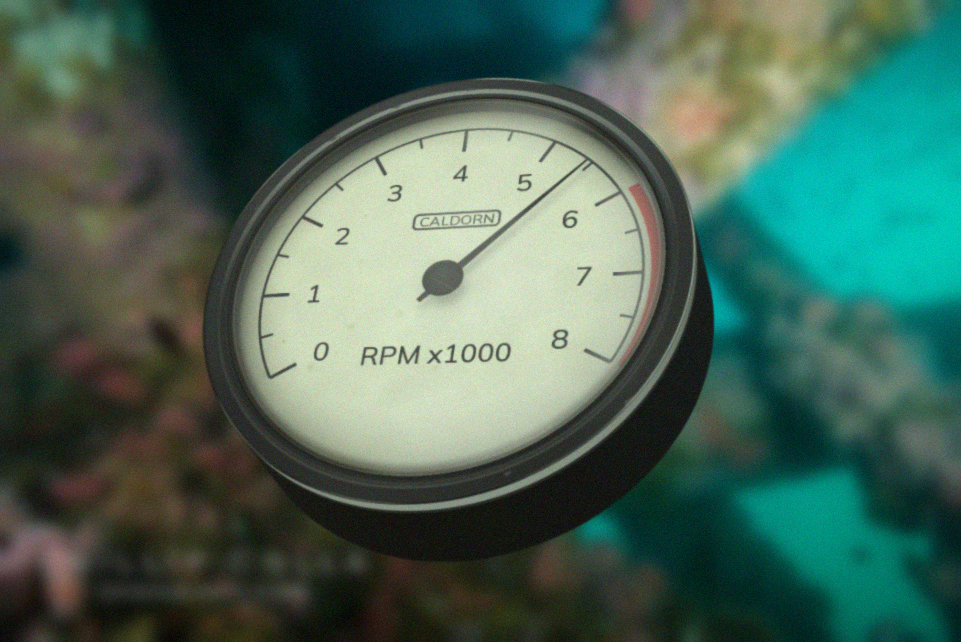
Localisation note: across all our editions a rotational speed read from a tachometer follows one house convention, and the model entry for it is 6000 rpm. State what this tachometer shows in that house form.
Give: 5500 rpm
